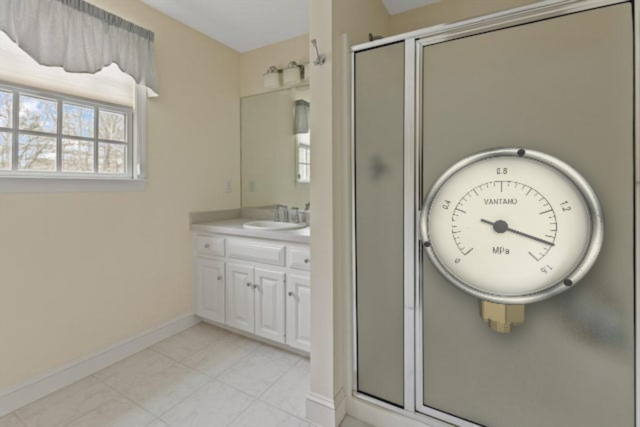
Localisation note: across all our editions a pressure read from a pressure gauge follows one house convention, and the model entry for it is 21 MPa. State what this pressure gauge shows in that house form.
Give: 1.45 MPa
